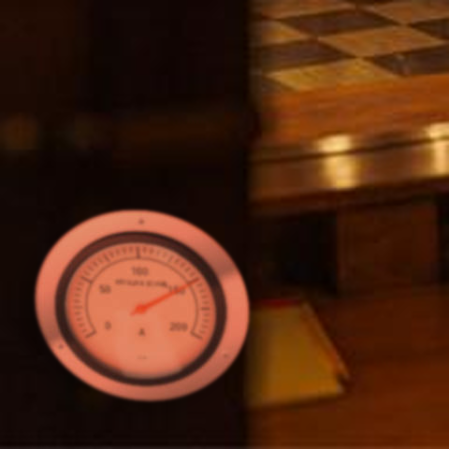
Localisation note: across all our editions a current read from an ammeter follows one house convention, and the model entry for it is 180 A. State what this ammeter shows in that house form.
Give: 150 A
